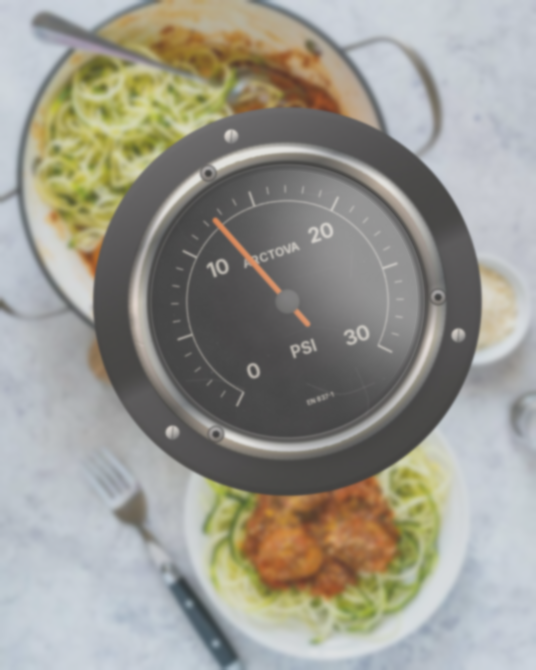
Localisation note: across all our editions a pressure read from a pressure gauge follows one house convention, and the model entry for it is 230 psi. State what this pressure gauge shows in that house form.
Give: 12.5 psi
